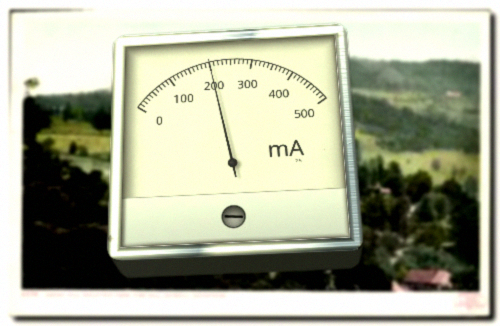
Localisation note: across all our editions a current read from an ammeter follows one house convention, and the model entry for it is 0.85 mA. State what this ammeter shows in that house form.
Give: 200 mA
